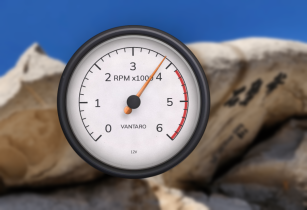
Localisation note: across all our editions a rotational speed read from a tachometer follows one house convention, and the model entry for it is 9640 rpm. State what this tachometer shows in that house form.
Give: 3800 rpm
